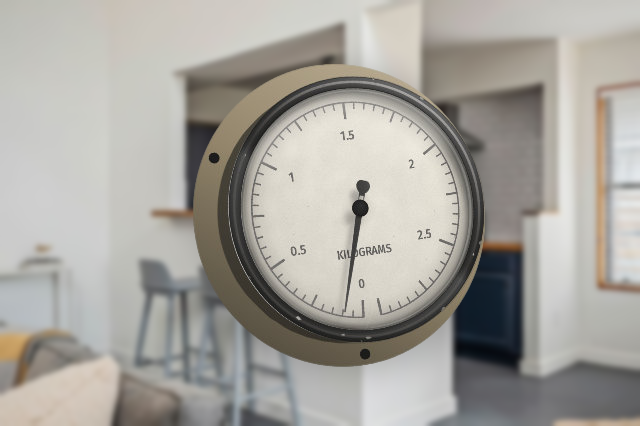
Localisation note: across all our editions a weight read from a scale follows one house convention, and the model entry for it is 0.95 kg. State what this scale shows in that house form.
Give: 0.1 kg
